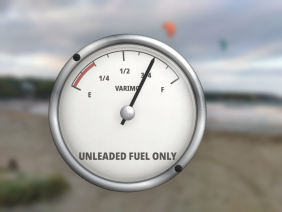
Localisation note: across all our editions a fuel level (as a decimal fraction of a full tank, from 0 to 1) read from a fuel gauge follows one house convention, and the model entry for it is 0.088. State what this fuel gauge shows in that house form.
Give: 0.75
